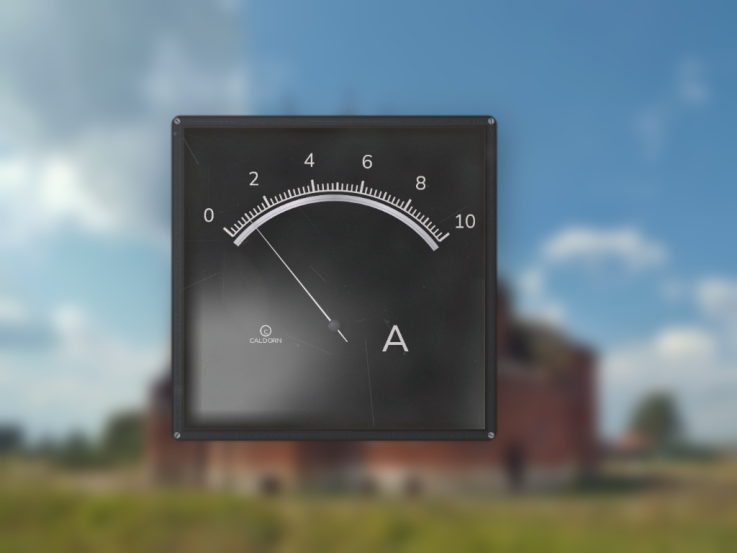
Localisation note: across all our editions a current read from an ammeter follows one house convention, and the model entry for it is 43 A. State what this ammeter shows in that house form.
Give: 1 A
